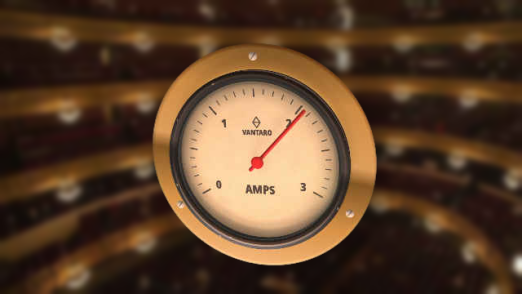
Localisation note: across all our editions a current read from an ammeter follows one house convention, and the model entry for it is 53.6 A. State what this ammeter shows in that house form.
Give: 2.05 A
